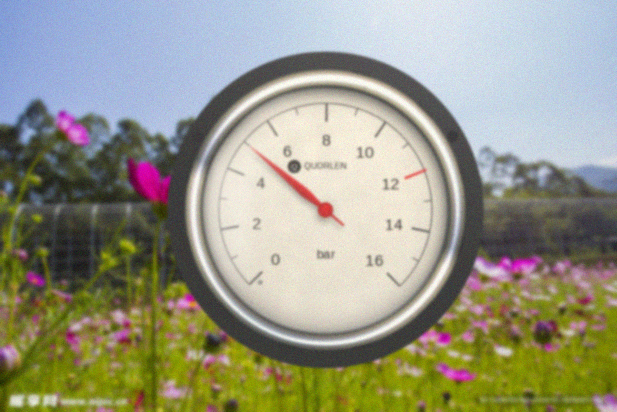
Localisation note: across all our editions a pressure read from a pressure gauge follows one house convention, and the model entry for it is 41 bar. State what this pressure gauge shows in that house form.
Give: 5 bar
